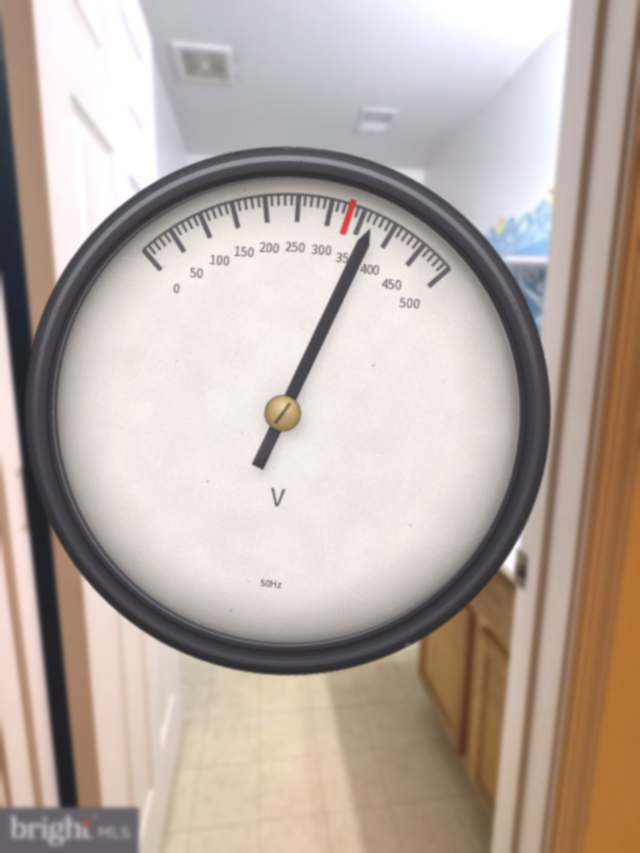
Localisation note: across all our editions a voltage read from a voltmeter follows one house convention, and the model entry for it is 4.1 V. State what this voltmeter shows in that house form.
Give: 370 V
